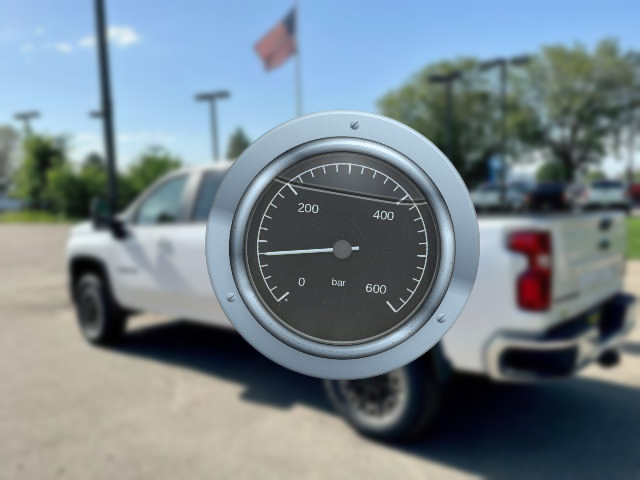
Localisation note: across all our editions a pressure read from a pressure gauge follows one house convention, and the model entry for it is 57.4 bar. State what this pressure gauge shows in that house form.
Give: 80 bar
